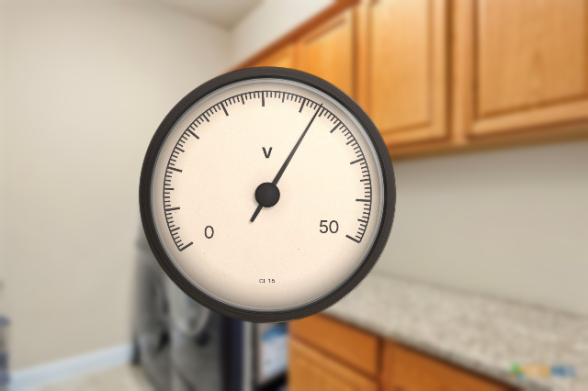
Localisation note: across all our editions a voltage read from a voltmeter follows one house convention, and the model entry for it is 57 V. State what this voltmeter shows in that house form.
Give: 32 V
